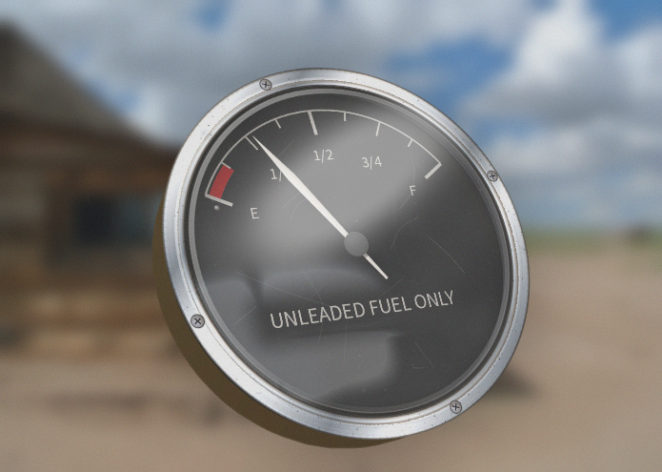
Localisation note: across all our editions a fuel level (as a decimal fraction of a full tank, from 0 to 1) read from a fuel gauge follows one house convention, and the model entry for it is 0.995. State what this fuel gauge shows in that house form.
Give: 0.25
